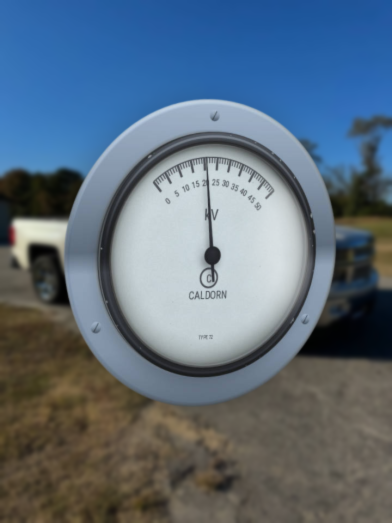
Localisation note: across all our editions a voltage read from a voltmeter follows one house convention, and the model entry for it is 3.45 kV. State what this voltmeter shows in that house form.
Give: 20 kV
